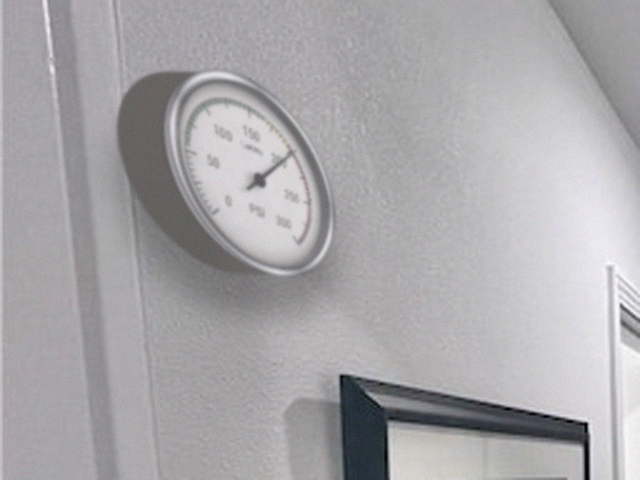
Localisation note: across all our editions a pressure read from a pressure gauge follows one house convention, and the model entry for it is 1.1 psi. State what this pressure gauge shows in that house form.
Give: 200 psi
